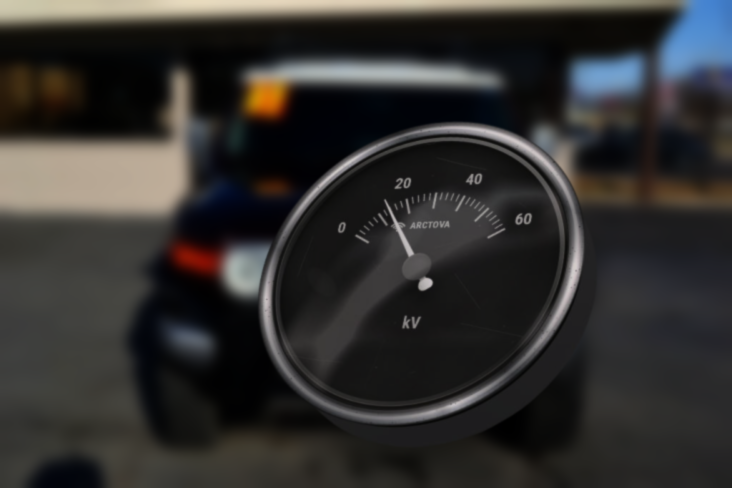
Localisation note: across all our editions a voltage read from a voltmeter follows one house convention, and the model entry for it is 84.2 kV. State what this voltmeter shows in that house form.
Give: 14 kV
